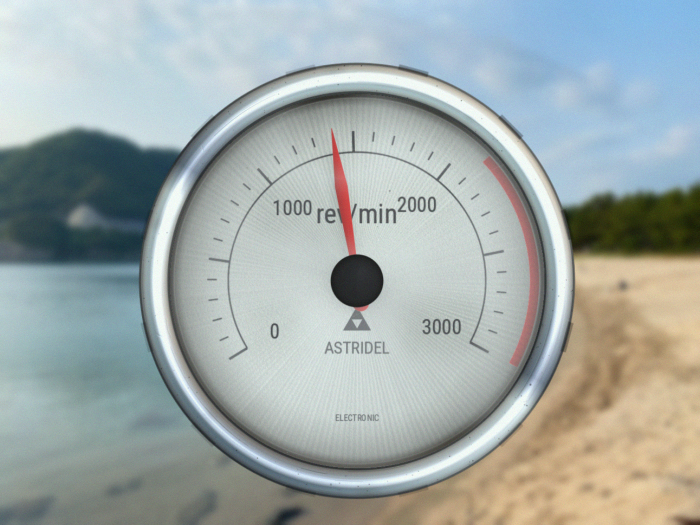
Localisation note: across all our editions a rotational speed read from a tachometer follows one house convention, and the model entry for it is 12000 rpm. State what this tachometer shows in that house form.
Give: 1400 rpm
